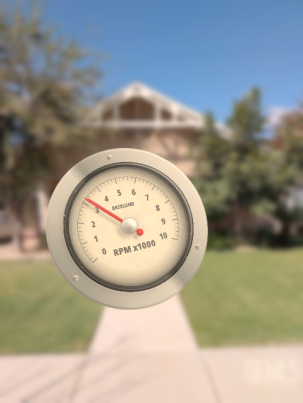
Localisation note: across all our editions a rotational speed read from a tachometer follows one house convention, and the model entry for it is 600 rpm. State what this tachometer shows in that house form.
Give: 3200 rpm
